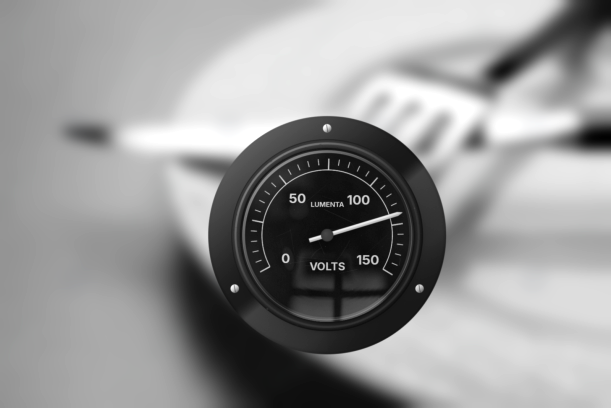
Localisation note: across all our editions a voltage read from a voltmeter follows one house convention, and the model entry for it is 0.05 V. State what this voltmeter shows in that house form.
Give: 120 V
